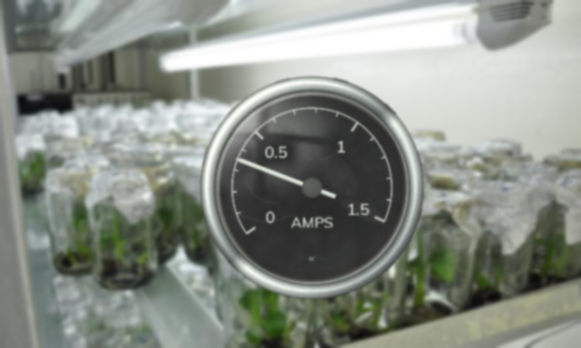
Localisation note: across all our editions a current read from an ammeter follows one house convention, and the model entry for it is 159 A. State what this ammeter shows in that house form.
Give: 0.35 A
